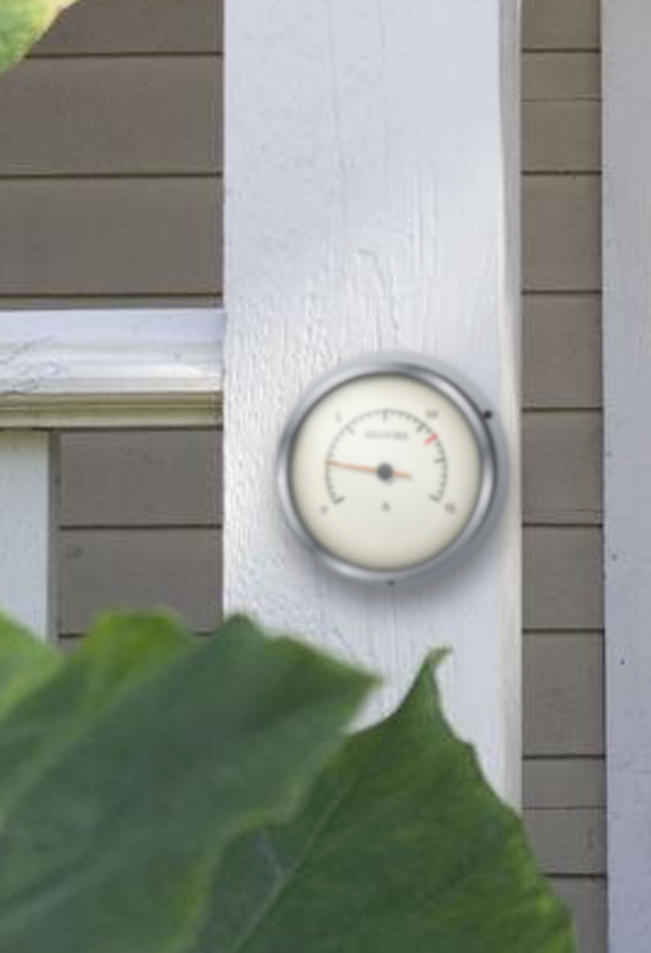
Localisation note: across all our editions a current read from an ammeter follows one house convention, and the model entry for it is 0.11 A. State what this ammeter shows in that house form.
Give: 2.5 A
